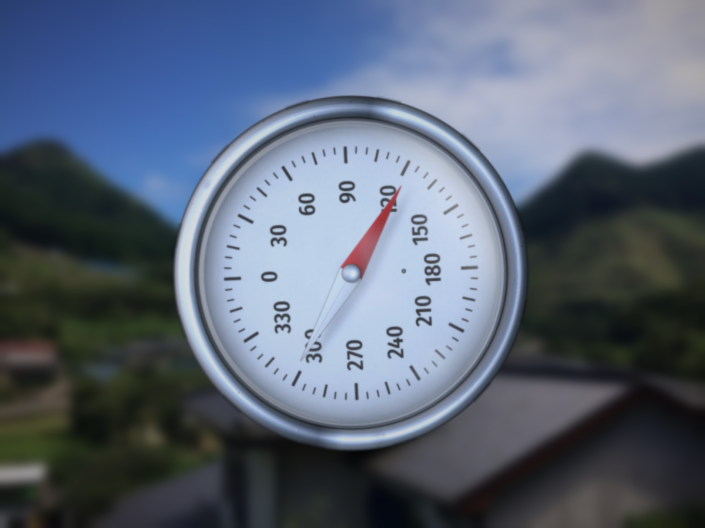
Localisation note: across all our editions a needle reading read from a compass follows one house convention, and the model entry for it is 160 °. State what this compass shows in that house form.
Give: 122.5 °
